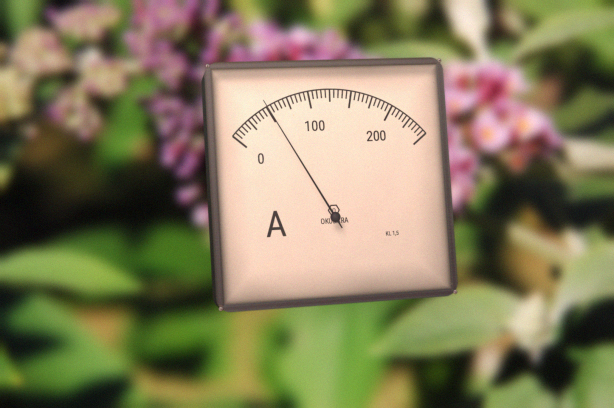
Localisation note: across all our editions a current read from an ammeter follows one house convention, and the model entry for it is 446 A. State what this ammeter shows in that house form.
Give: 50 A
